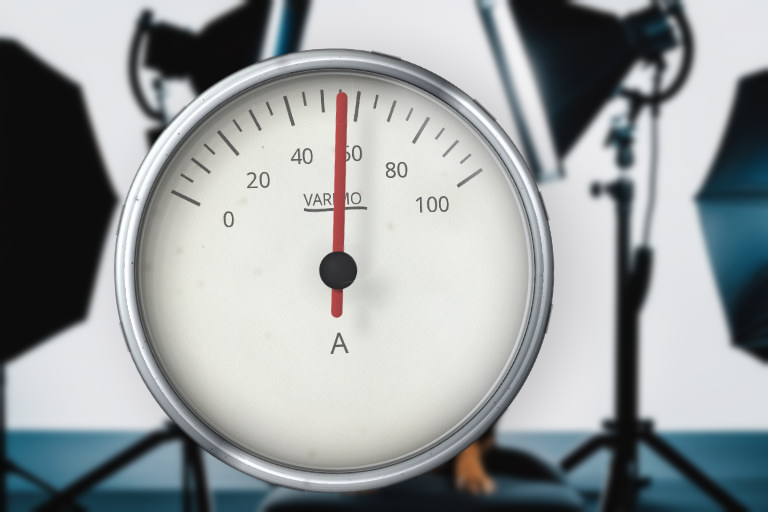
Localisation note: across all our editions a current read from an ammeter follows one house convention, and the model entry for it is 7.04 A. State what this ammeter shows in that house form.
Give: 55 A
